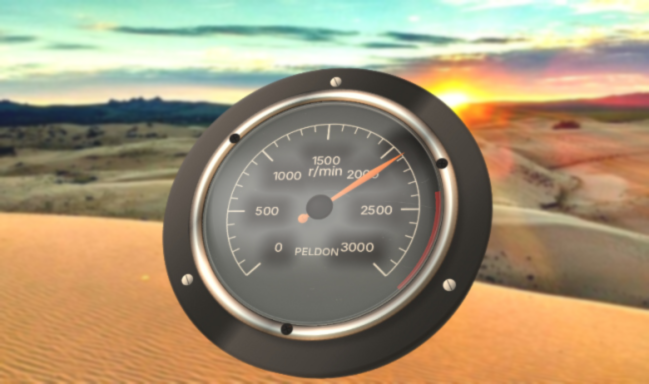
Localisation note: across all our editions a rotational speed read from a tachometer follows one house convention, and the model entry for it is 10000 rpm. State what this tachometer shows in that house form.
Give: 2100 rpm
